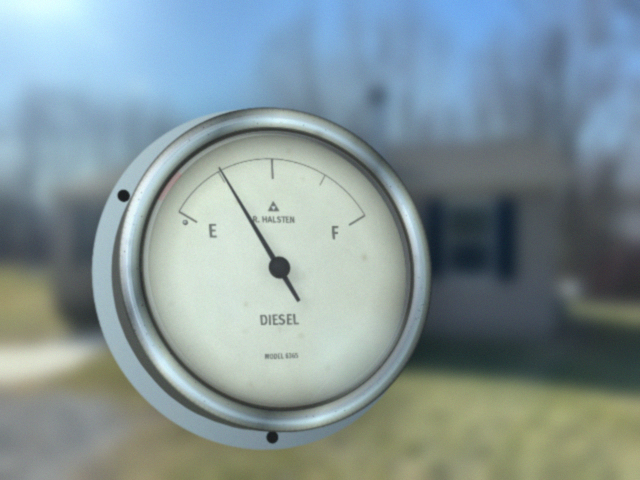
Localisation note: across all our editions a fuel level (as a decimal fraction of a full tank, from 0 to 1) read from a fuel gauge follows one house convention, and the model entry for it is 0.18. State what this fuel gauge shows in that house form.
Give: 0.25
